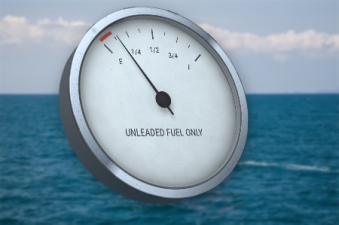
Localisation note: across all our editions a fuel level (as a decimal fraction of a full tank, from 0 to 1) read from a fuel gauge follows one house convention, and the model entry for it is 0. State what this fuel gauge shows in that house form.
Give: 0.125
